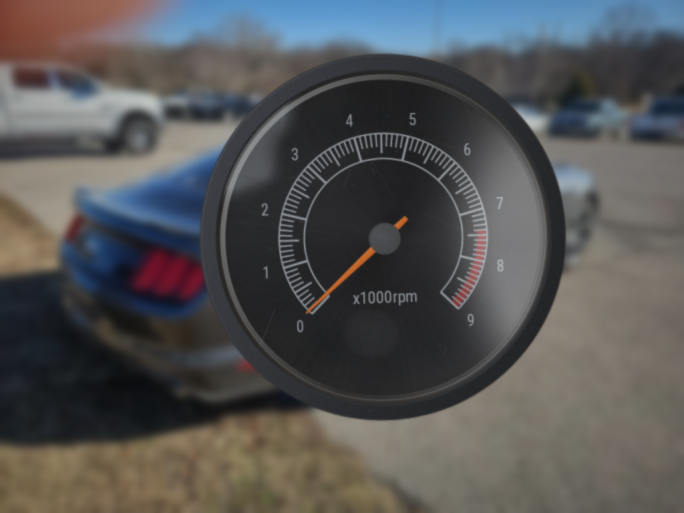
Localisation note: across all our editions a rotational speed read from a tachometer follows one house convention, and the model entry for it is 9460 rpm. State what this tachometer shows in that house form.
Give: 100 rpm
